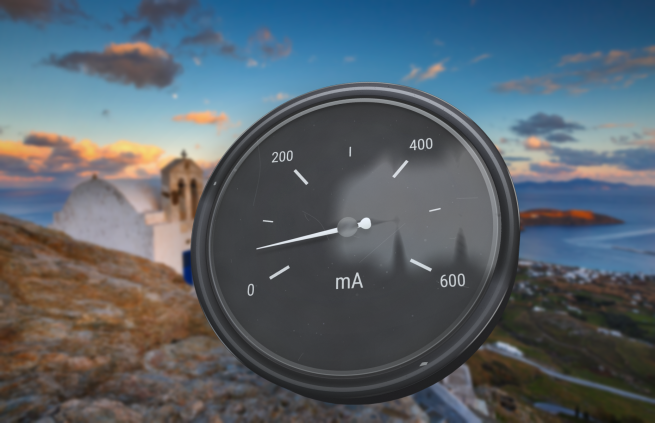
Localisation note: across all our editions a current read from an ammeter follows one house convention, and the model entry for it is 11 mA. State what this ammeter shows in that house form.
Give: 50 mA
